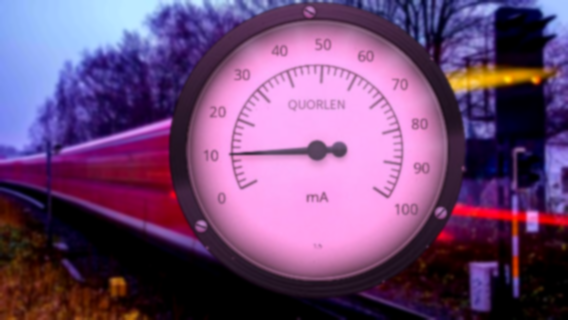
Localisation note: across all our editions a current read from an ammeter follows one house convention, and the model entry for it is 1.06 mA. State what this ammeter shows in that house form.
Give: 10 mA
